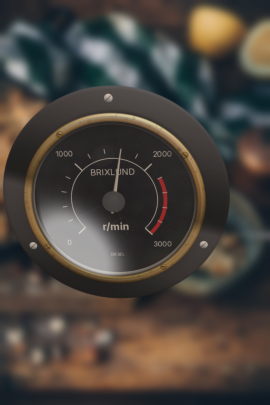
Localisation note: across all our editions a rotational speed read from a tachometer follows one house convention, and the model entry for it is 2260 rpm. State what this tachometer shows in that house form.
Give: 1600 rpm
